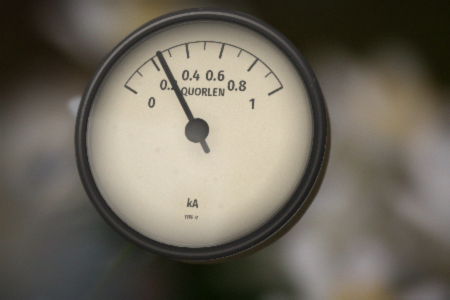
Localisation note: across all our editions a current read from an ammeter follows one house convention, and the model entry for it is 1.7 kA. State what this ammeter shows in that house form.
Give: 0.25 kA
